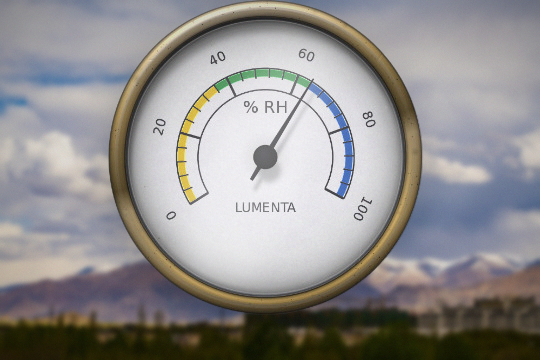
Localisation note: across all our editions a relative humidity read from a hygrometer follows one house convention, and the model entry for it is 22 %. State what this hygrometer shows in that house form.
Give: 64 %
